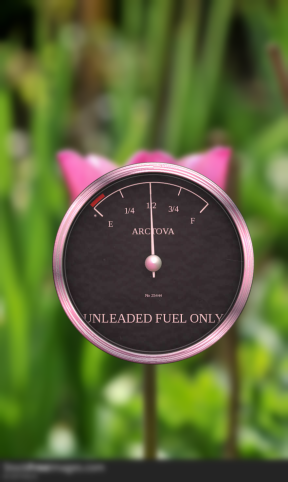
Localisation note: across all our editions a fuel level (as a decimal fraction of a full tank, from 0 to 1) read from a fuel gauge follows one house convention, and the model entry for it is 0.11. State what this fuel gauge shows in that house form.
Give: 0.5
